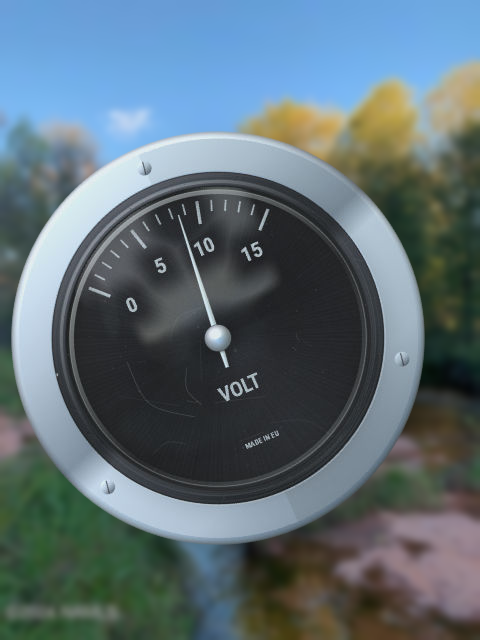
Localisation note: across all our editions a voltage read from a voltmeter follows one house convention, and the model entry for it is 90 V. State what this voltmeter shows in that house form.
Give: 8.5 V
